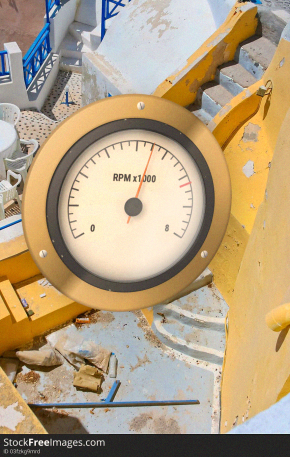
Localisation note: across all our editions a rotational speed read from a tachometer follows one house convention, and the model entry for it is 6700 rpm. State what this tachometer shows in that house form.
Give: 4500 rpm
